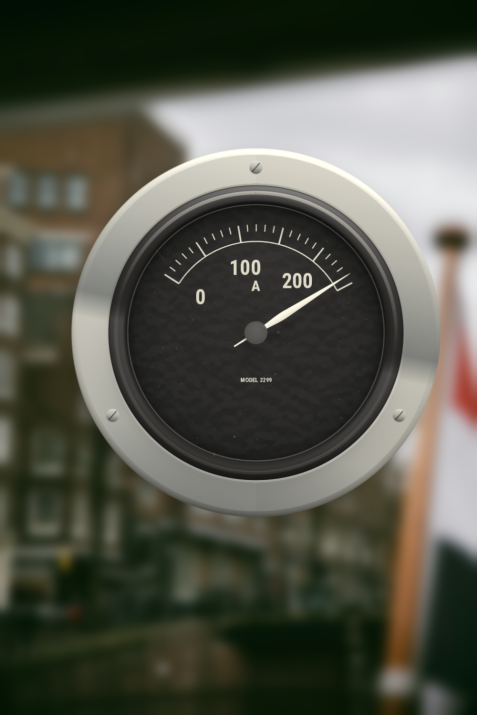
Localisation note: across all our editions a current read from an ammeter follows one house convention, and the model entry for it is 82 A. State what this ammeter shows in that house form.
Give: 240 A
